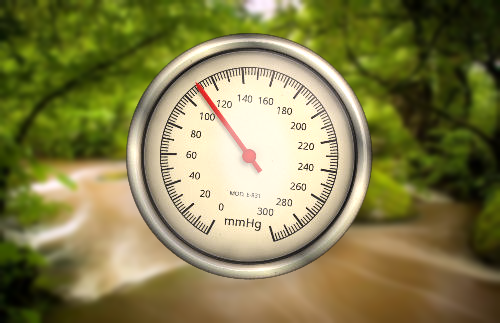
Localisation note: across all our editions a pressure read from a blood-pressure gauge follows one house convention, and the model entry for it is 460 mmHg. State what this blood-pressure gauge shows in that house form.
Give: 110 mmHg
